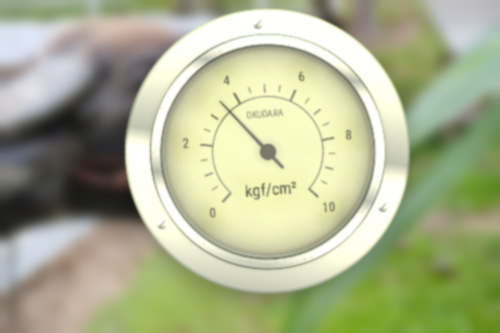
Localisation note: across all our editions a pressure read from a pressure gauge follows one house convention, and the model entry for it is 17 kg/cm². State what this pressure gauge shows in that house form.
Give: 3.5 kg/cm²
